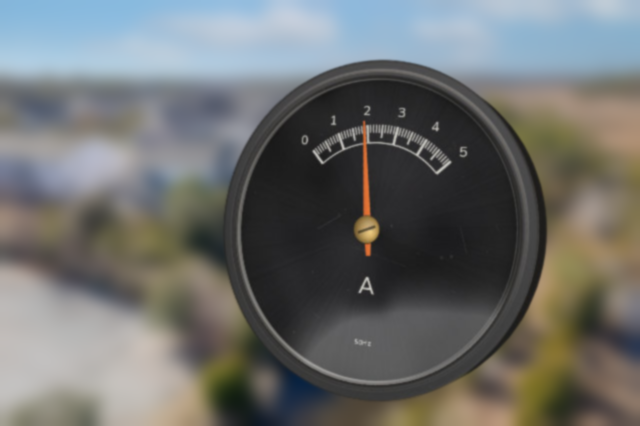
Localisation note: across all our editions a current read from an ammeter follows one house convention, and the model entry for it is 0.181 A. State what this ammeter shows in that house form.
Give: 2 A
